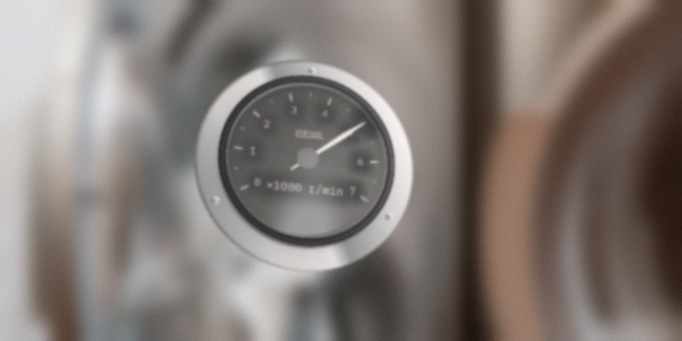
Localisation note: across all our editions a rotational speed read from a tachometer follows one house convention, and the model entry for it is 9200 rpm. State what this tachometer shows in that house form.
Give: 5000 rpm
